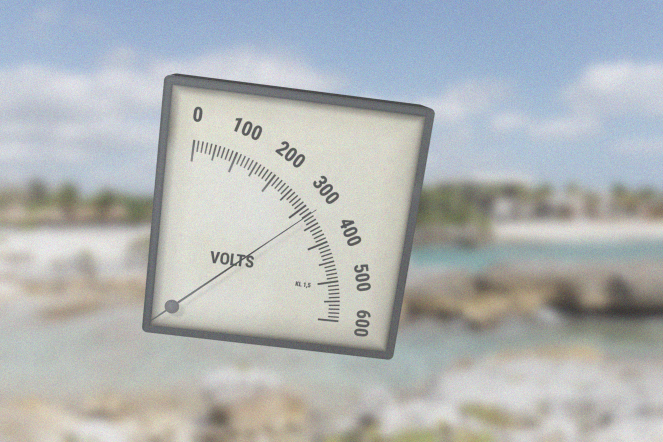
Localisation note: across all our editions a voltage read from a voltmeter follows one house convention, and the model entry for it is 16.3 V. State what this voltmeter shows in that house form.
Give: 320 V
